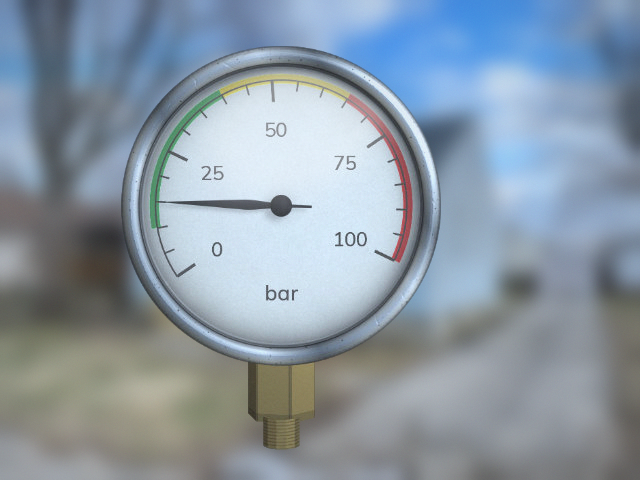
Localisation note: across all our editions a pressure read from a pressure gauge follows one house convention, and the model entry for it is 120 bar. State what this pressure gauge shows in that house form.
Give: 15 bar
